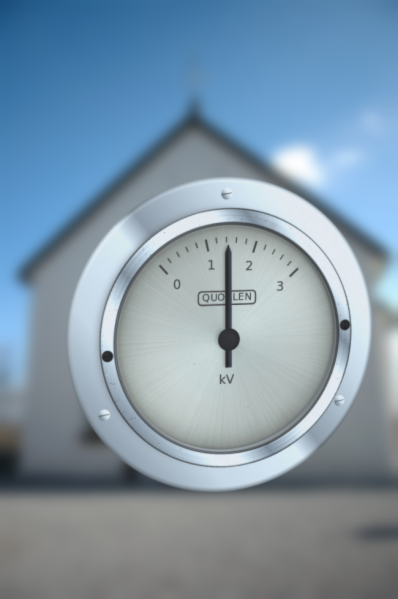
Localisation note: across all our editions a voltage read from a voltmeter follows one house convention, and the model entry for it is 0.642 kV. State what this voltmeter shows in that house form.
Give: 1.4 kV
